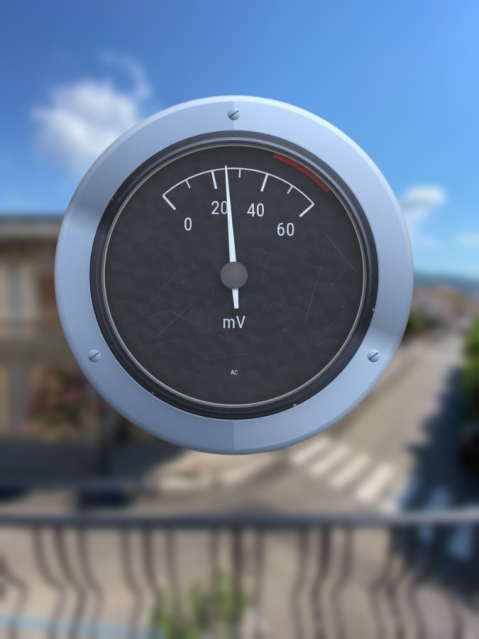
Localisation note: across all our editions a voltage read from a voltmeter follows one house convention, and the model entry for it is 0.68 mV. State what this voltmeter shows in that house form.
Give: 25 mV
